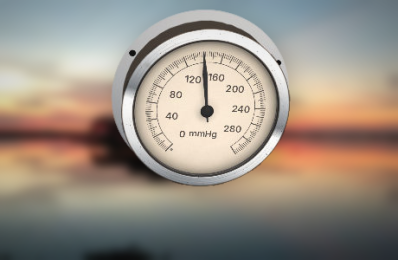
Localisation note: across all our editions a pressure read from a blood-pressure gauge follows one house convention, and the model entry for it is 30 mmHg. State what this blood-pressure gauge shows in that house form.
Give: 140 mmHg
